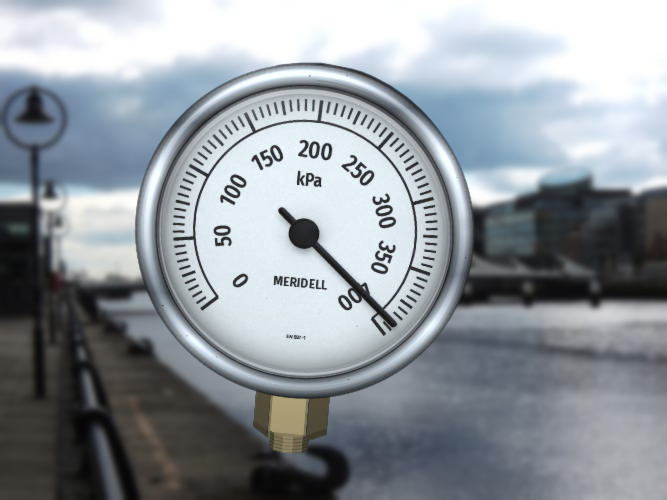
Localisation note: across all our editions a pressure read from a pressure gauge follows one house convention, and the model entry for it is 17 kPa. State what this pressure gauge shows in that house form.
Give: 390 kPa
